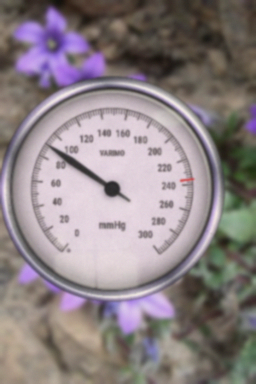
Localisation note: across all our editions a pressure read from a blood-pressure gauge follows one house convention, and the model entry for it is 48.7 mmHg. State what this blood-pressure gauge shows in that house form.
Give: 90 mmHg
